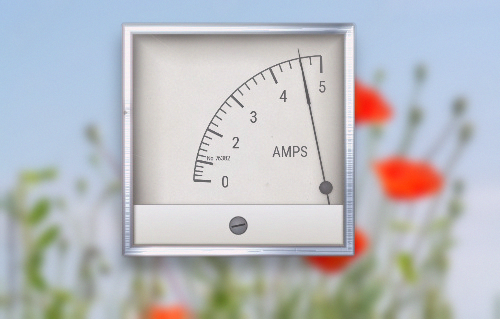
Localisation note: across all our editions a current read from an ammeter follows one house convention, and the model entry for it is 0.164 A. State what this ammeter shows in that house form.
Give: 4.6 A
